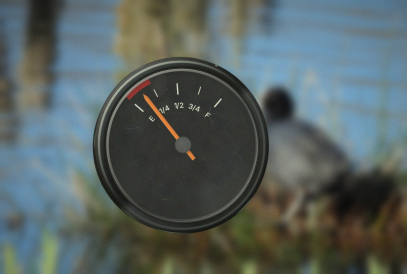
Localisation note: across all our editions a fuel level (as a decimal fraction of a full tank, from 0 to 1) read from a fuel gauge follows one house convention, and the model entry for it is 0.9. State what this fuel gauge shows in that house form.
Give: 0.125
